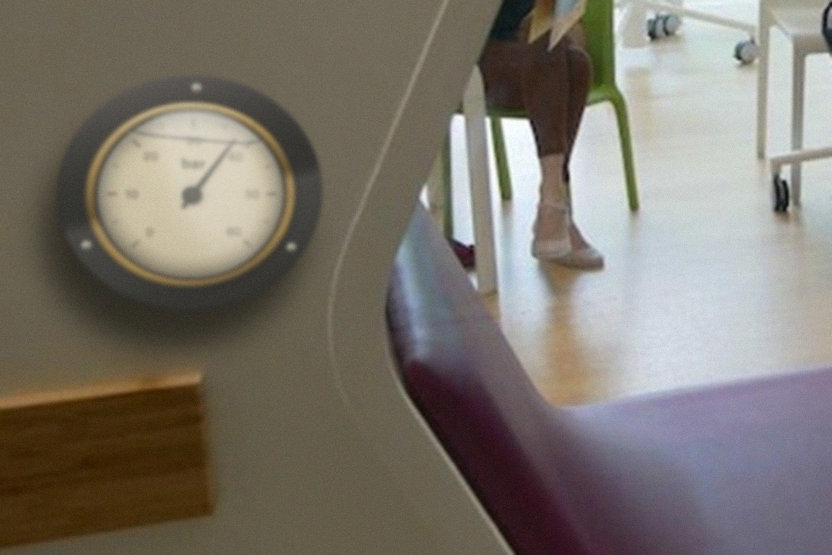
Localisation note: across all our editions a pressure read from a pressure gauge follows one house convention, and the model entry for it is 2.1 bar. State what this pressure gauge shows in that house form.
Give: 37.5 bar
